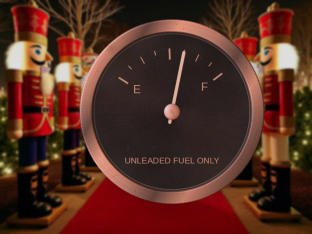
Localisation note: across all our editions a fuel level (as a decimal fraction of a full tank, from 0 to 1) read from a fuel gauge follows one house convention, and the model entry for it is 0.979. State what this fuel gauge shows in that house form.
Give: 0.625
